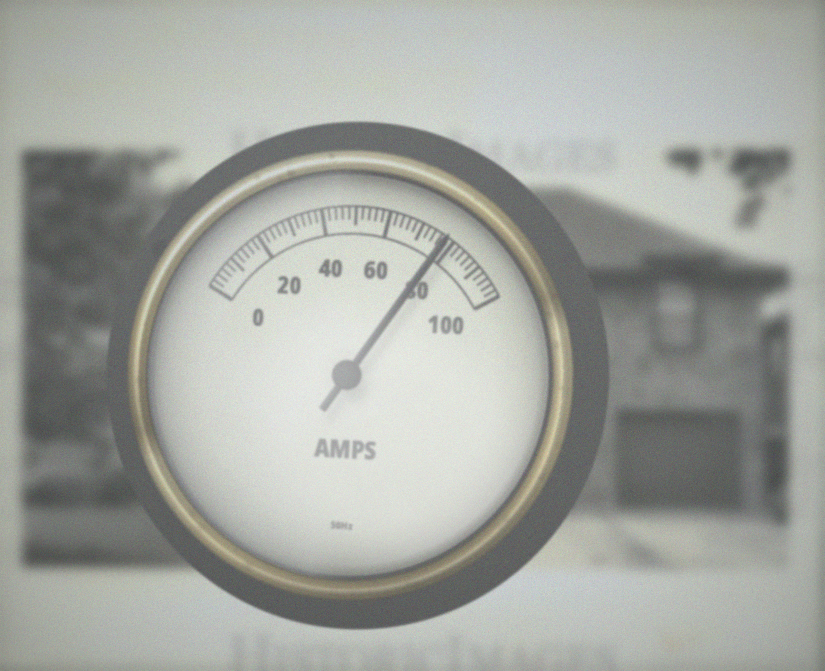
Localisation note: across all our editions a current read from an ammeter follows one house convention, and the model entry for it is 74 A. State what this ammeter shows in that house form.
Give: 78 A
